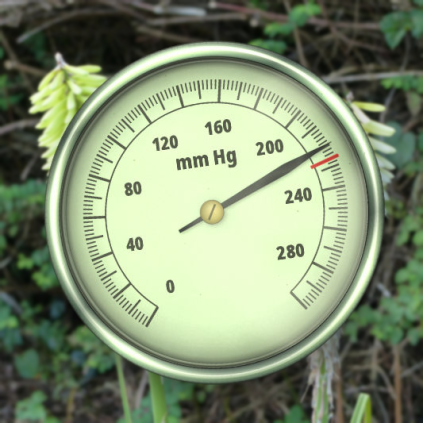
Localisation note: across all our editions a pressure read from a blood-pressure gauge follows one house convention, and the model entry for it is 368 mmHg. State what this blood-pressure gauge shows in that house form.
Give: 220 mmHg
